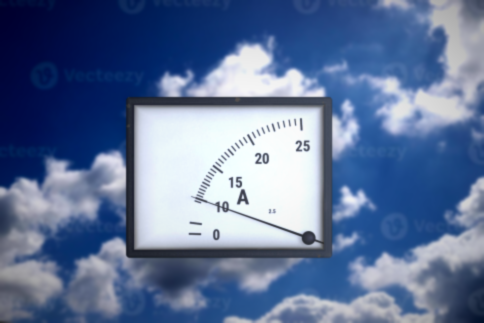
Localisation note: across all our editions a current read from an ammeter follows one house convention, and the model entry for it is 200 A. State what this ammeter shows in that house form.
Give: 10 A
